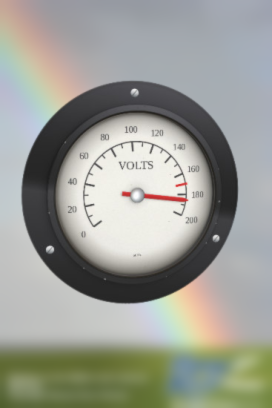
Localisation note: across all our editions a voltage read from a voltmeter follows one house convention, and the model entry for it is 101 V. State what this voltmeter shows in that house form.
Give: 185 V
